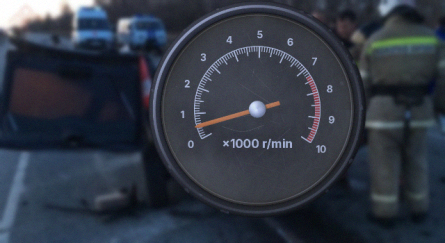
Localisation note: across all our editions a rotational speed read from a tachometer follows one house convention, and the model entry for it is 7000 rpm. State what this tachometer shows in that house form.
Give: 500 rpm
